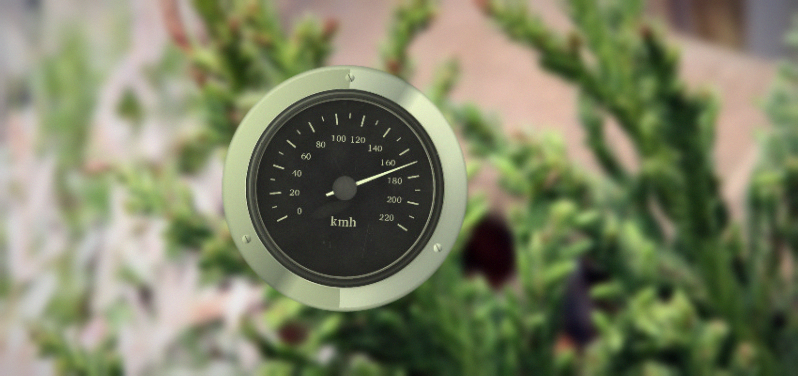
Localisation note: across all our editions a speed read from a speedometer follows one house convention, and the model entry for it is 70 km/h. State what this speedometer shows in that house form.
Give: 170 km/h
